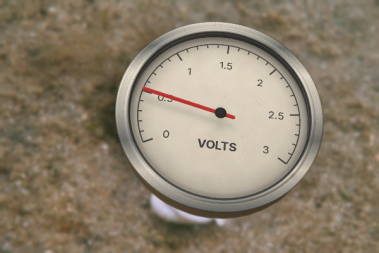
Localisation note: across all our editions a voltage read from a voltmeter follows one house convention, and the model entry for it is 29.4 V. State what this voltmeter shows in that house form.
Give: 0.5 V
